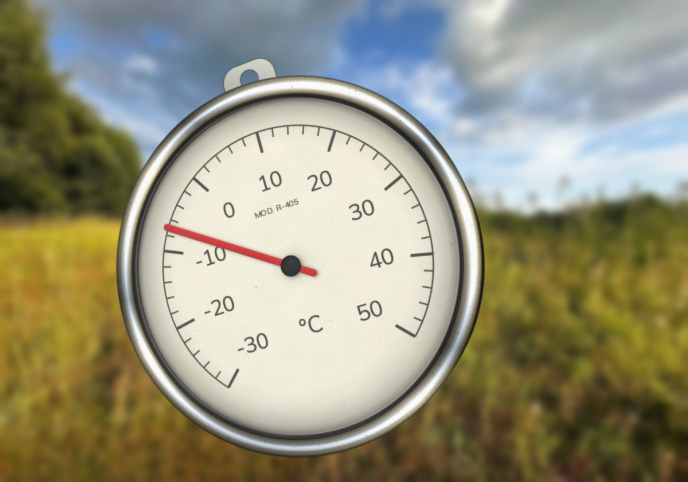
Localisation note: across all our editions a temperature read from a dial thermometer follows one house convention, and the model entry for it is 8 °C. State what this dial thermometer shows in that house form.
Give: -7 °C
